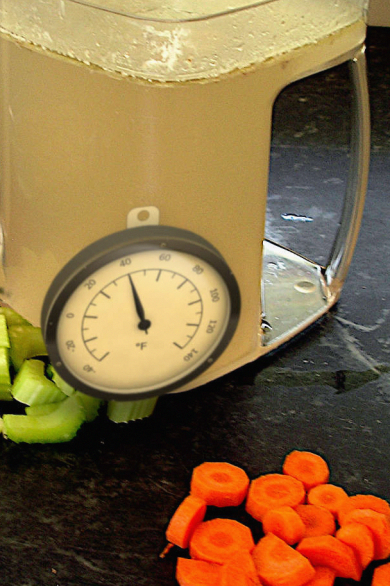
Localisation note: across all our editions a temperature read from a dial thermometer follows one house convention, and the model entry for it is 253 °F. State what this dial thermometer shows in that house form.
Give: 40 °F
